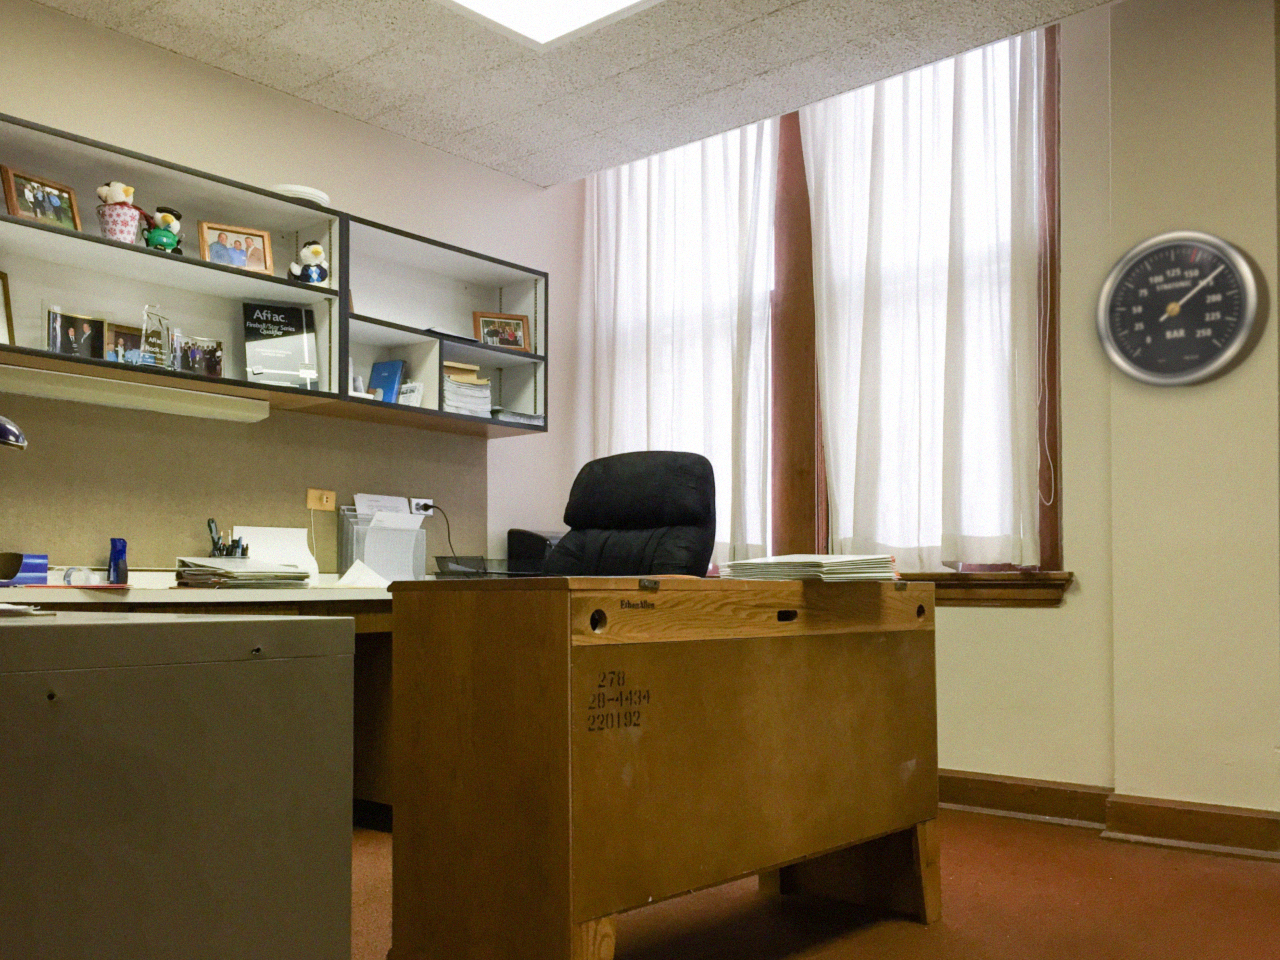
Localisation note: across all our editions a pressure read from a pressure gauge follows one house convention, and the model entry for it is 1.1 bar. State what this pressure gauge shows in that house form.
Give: 175 bar
